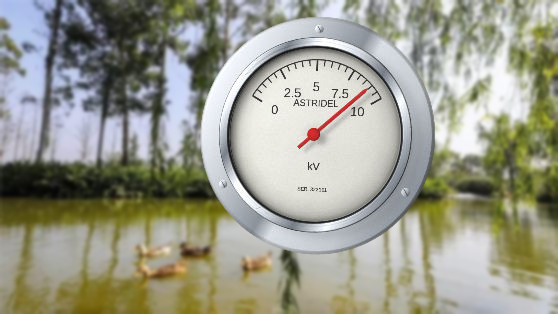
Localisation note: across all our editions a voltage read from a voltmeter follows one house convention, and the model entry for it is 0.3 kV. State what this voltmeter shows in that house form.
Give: 9 kV
